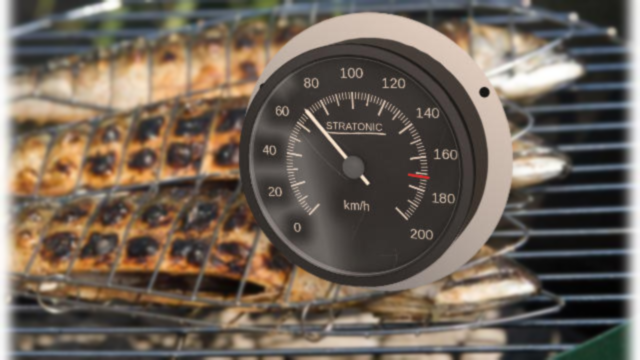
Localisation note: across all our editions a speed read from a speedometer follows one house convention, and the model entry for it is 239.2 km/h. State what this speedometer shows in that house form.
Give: 70 km/h
